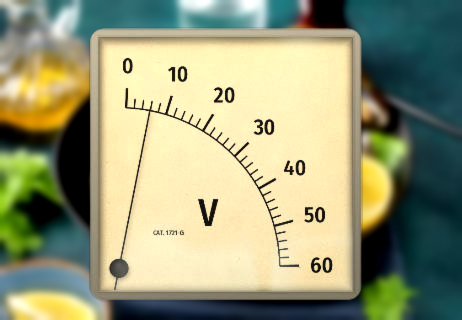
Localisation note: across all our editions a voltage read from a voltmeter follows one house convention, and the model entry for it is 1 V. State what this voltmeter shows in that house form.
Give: 6 V
